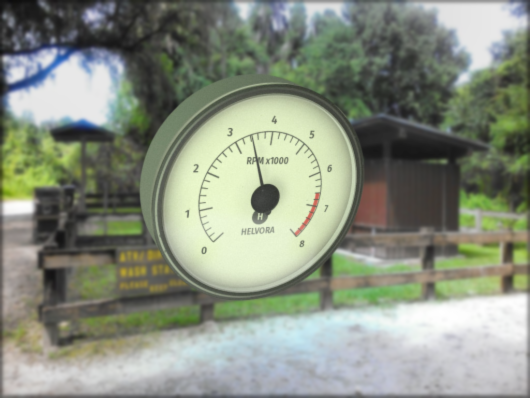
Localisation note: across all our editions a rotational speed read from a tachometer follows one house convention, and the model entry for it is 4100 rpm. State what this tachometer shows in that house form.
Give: 3400 rpm
